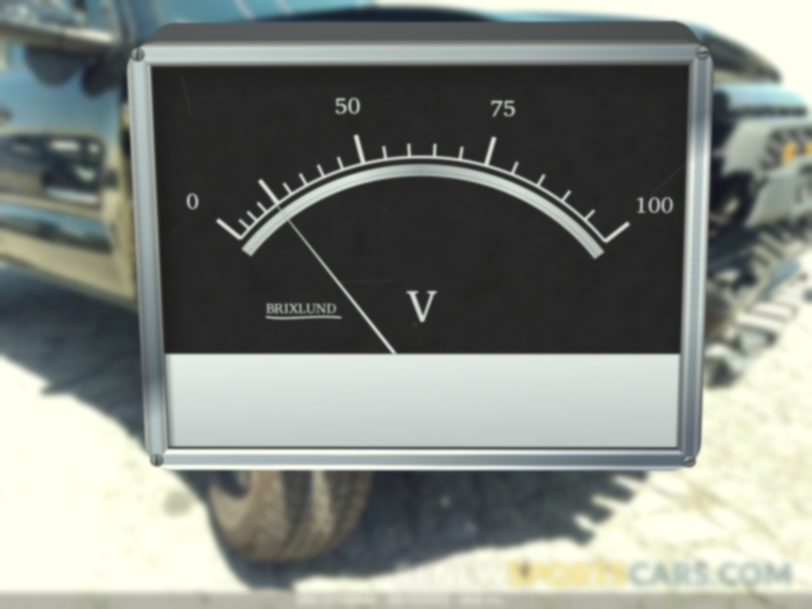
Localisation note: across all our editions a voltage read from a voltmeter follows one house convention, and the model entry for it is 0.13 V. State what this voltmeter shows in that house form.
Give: 25 V
